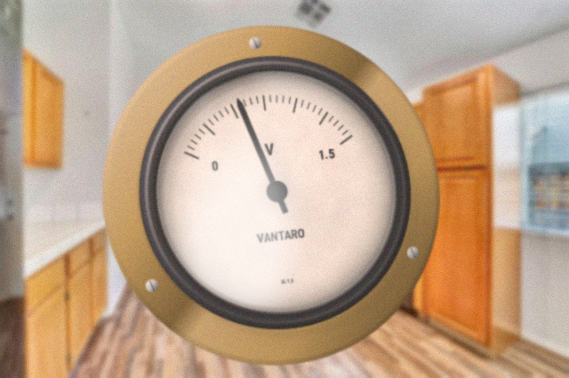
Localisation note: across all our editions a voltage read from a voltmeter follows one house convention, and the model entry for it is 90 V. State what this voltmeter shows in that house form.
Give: 0.55 V
